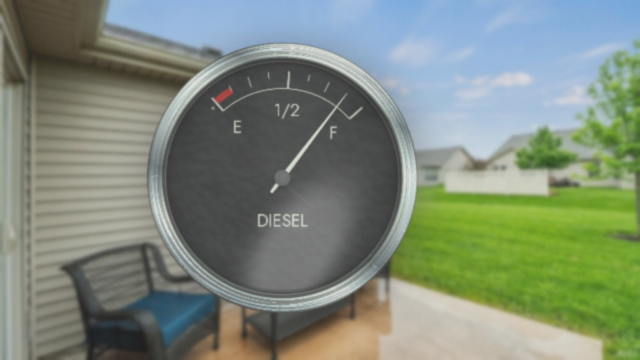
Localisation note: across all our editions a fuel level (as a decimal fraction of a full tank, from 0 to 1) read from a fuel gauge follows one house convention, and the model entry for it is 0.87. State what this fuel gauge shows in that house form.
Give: 0.875
